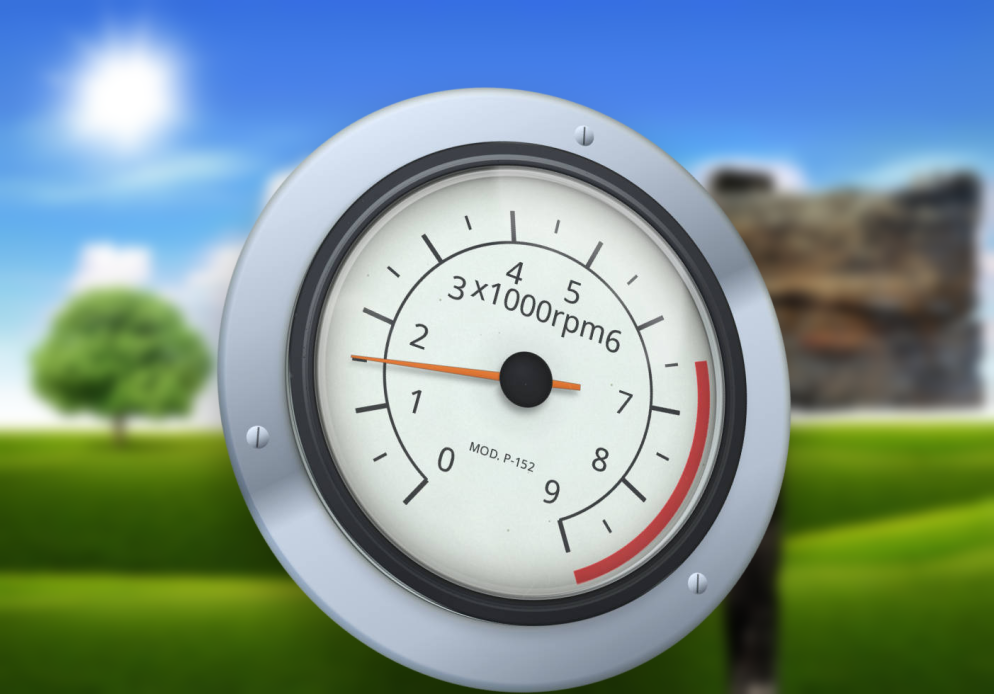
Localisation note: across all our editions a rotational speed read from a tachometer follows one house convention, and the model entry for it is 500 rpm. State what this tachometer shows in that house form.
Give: 1500 rpm
